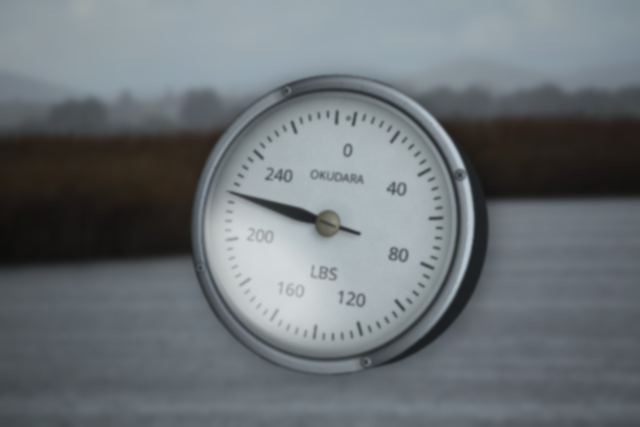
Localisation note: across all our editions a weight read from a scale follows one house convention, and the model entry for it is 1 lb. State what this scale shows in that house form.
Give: 220 lb
